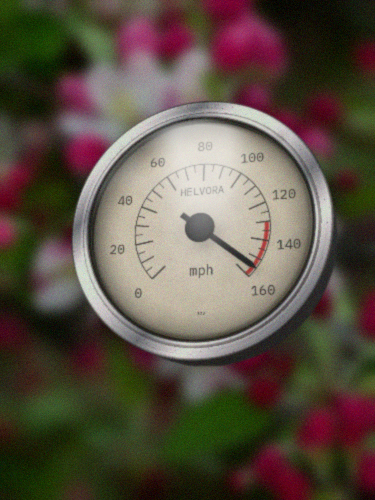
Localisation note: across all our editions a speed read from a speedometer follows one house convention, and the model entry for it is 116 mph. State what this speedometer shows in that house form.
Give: 155 mph
